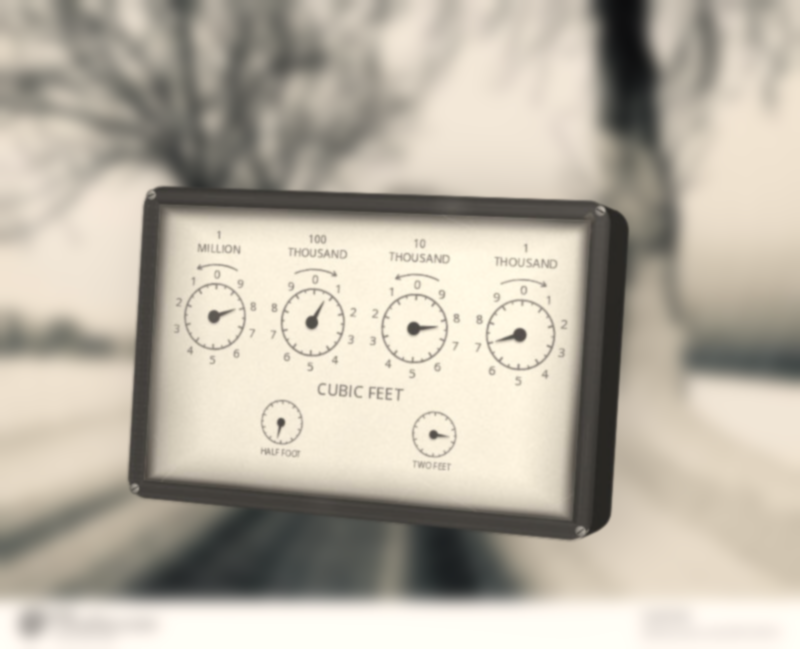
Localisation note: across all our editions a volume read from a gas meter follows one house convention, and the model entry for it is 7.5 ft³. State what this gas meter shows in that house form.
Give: 807700 ft³
